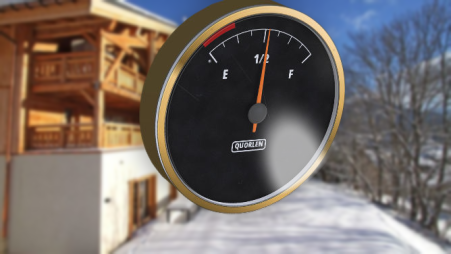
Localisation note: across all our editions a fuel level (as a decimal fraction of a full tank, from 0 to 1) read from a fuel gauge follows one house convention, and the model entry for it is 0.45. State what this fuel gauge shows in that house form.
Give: 0.5
